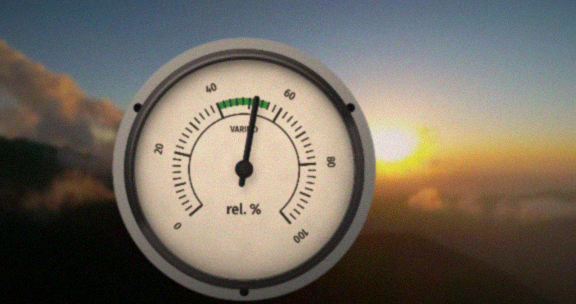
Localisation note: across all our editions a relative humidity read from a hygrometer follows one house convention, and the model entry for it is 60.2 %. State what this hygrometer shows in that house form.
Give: 52 %
